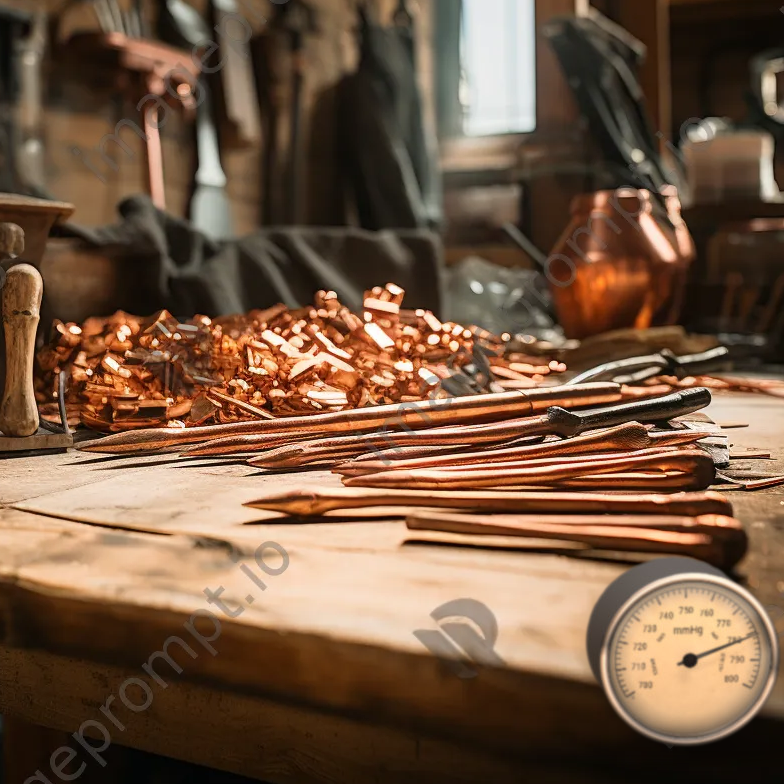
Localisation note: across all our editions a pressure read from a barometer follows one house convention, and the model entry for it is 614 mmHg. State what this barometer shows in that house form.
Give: 780 mmHg
